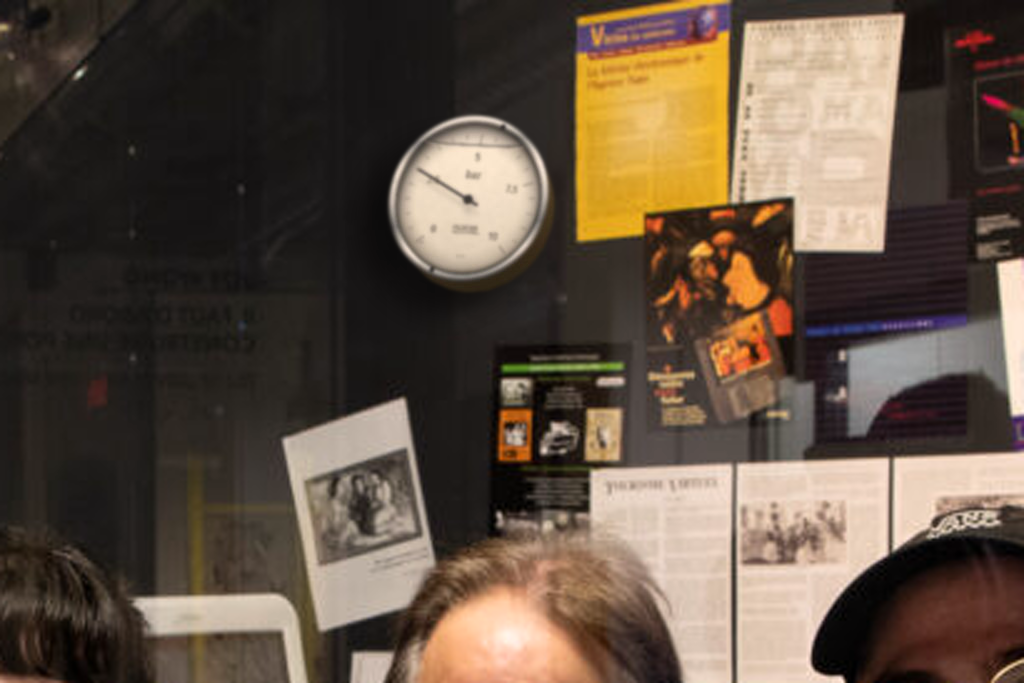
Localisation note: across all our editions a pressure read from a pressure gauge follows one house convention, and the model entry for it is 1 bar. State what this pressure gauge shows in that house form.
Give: 2.5 bar
